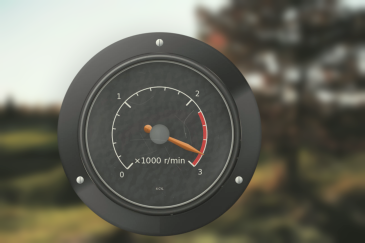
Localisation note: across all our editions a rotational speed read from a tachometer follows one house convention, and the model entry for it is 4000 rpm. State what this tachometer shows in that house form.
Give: 2800 rpm
